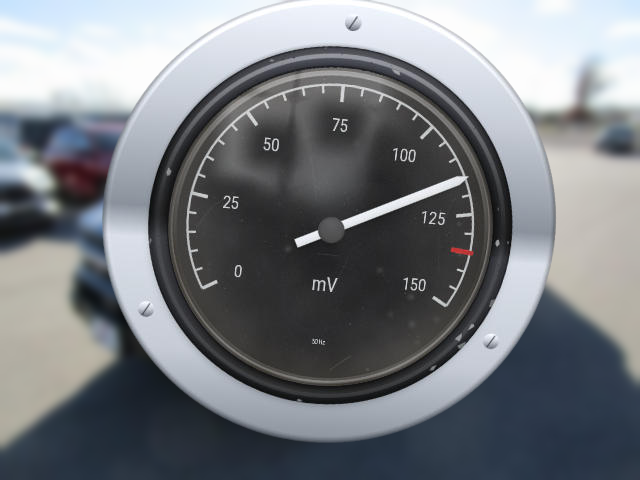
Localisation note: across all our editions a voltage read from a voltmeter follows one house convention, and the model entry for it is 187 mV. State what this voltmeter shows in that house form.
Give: 115 mV
